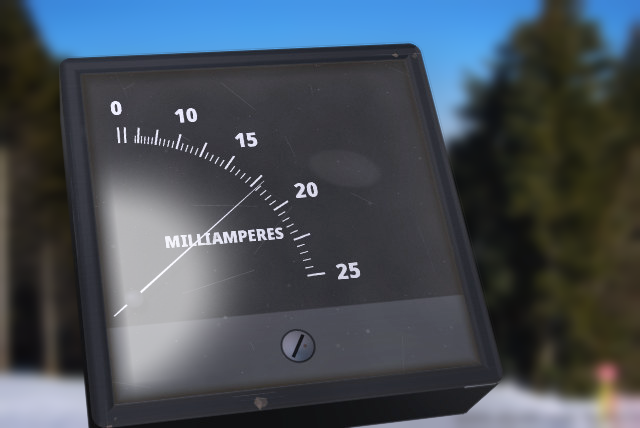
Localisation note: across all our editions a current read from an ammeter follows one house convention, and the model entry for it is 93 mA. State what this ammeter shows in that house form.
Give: 18 mA
